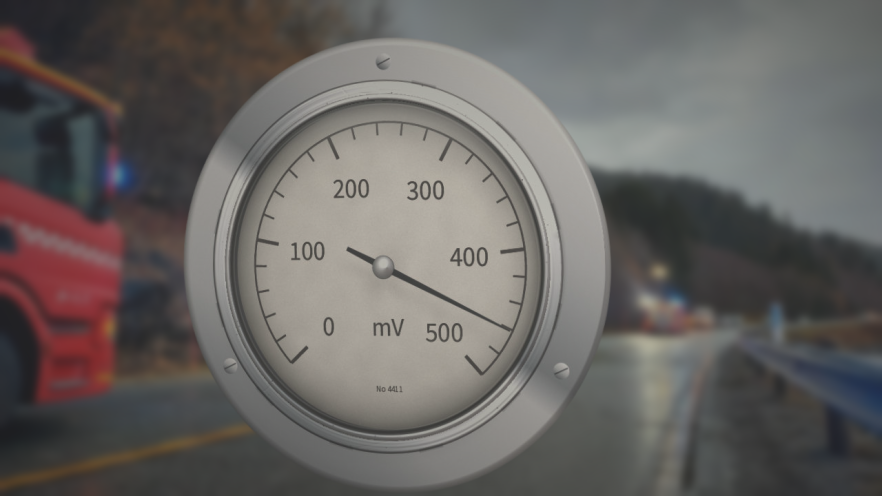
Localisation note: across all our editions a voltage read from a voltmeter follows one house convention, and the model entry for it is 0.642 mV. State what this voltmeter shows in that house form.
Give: 460 mV
